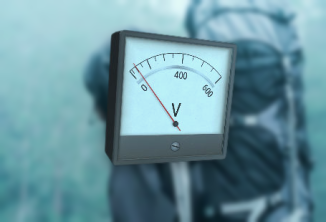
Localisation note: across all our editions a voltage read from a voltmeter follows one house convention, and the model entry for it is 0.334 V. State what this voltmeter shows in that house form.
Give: 100 V
